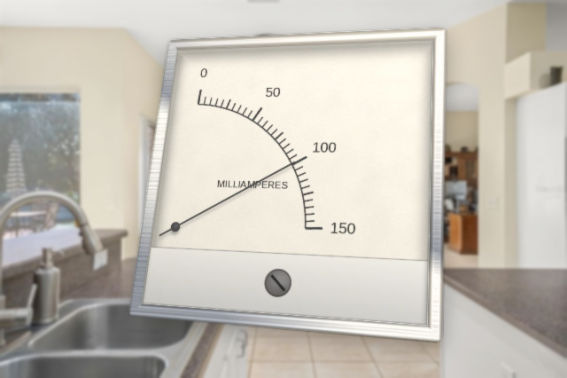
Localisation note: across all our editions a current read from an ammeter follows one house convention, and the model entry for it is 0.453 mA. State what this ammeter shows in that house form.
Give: 100 mA
